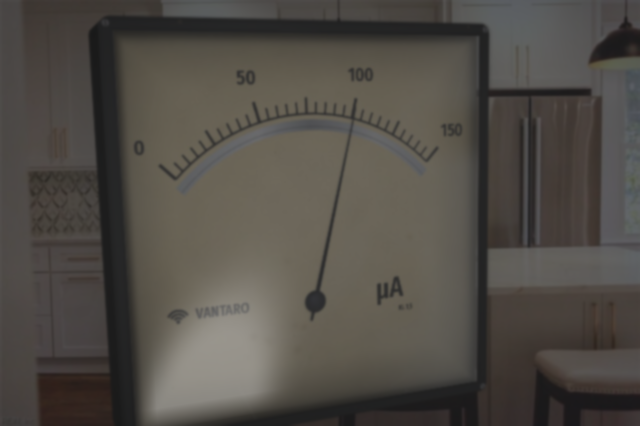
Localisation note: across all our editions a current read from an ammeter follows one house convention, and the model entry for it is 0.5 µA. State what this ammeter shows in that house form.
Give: 100 µA
